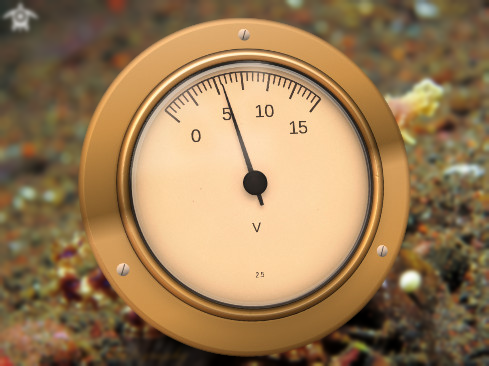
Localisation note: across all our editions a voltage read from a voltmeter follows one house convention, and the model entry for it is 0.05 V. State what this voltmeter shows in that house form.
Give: 5.5 V
